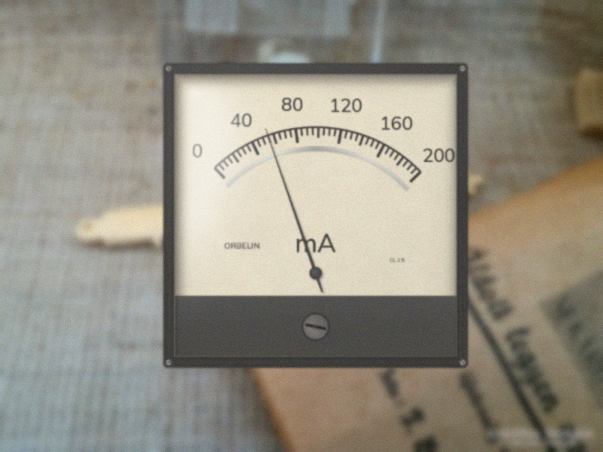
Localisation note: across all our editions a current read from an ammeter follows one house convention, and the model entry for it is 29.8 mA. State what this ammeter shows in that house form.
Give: 55 mA
